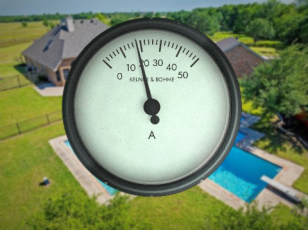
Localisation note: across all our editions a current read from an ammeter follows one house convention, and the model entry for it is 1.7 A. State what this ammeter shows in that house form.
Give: 18 A
